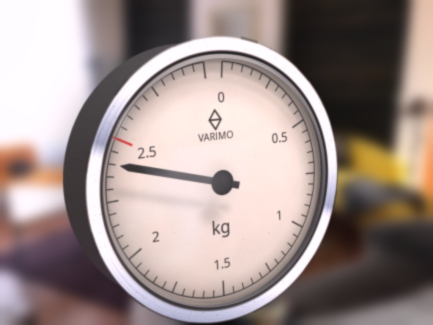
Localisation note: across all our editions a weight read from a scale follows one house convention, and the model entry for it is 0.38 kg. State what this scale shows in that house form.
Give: 2.4 kg
